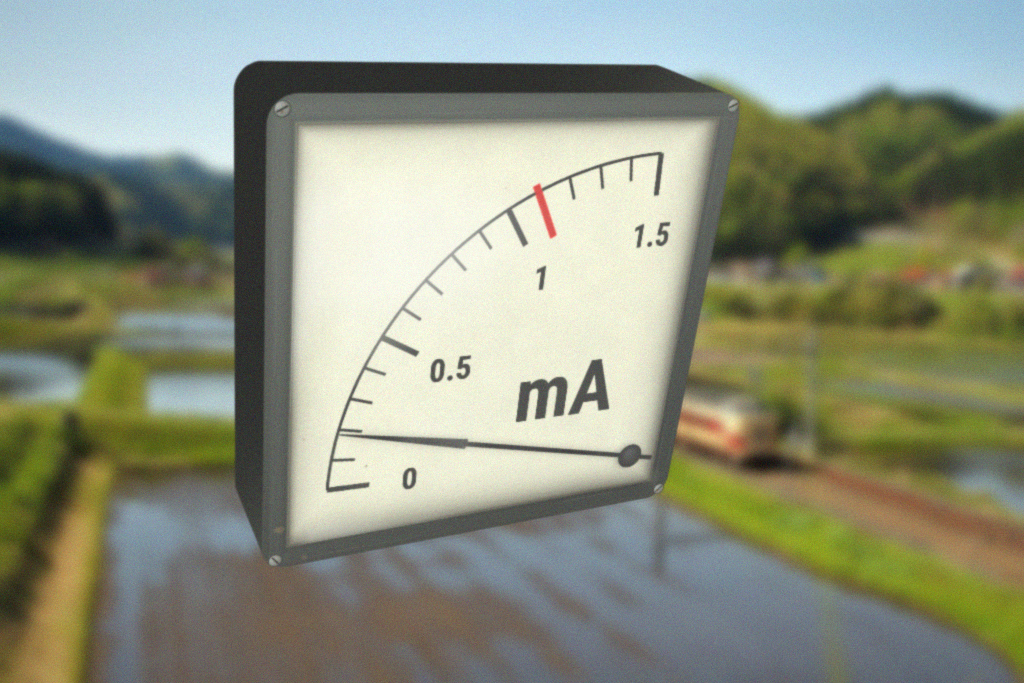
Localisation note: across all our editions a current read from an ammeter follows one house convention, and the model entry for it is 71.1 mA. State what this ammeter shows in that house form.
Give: 0.2 mA
